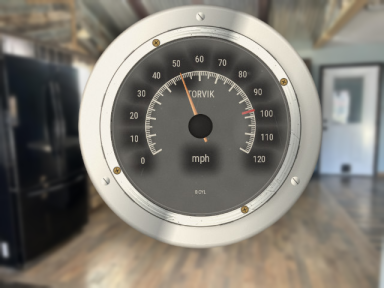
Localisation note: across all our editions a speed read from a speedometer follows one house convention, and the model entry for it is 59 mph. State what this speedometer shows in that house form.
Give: 50 mph
